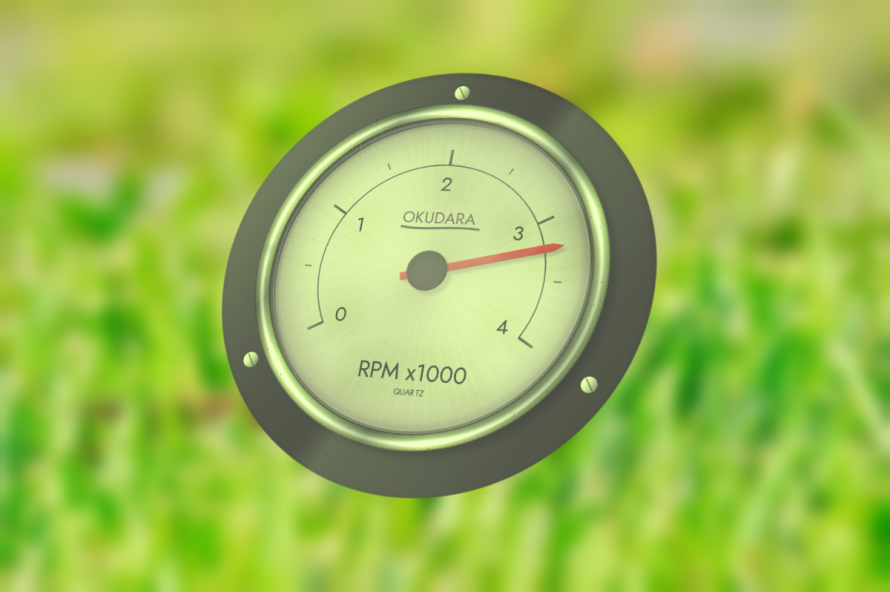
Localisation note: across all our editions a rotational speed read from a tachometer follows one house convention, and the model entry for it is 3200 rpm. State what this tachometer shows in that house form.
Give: 3250 rpm
